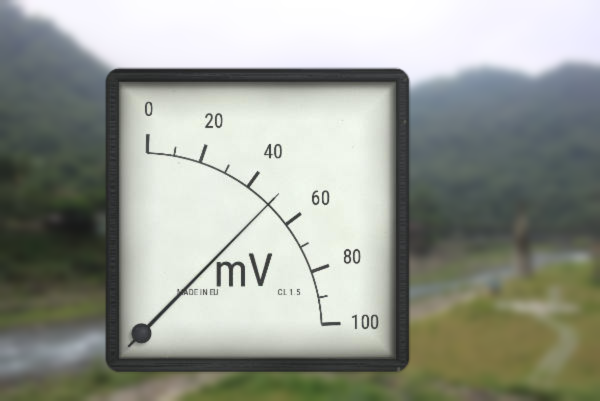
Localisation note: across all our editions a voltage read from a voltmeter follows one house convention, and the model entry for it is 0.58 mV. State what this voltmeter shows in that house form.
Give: 50 mV
